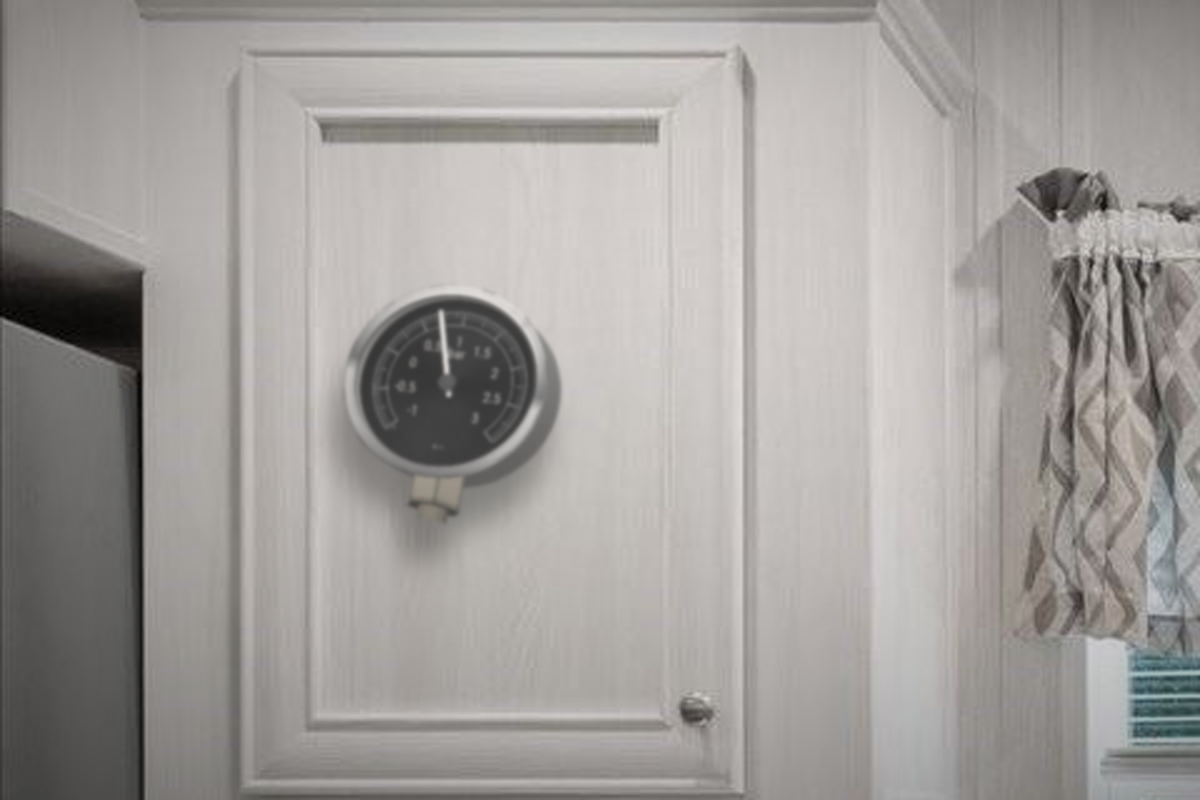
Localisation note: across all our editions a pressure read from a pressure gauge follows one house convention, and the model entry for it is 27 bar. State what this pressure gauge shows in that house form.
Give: 0.75 bar
